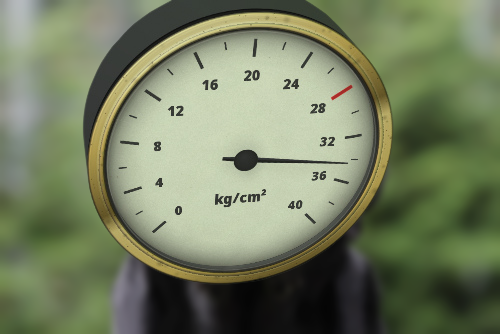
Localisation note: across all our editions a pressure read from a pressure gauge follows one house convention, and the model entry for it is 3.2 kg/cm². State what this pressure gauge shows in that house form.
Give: 34 kg/cm²
